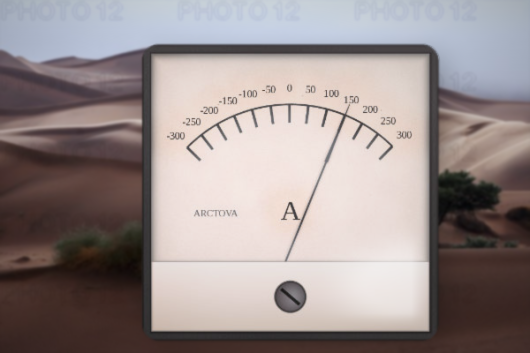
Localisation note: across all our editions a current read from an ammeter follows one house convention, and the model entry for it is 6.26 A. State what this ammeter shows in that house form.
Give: 150 A
